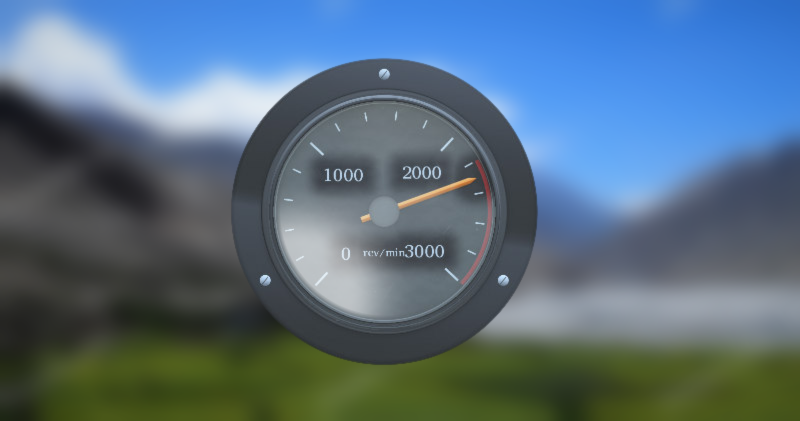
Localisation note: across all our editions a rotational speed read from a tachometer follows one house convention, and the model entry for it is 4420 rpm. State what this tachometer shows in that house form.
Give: 2300 rpm
